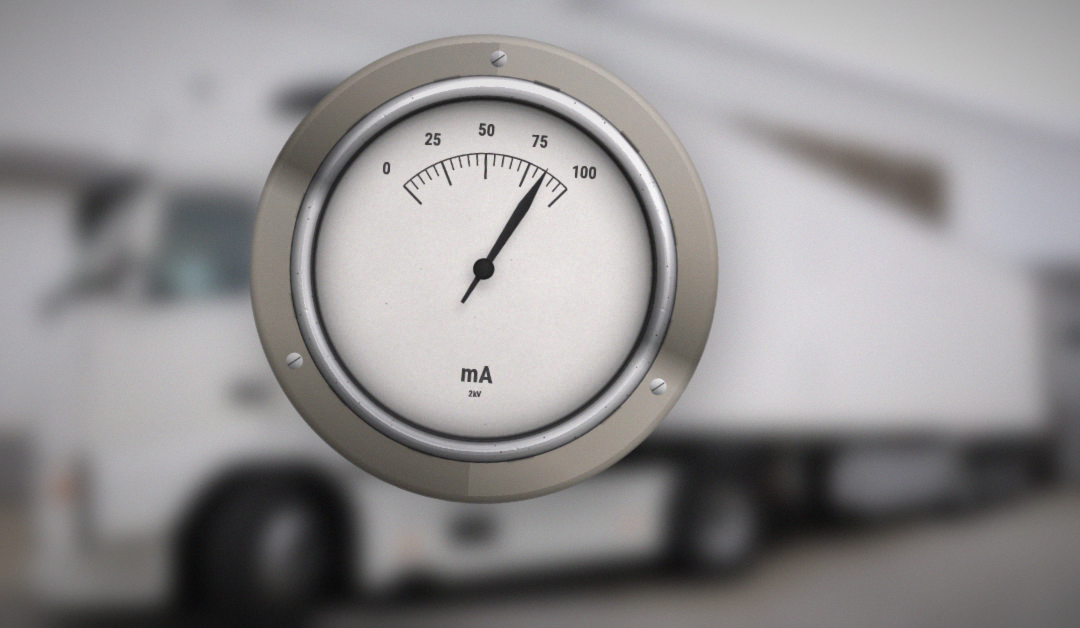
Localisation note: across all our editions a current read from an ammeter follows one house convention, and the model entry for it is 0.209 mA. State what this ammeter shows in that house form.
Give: 85 mA
